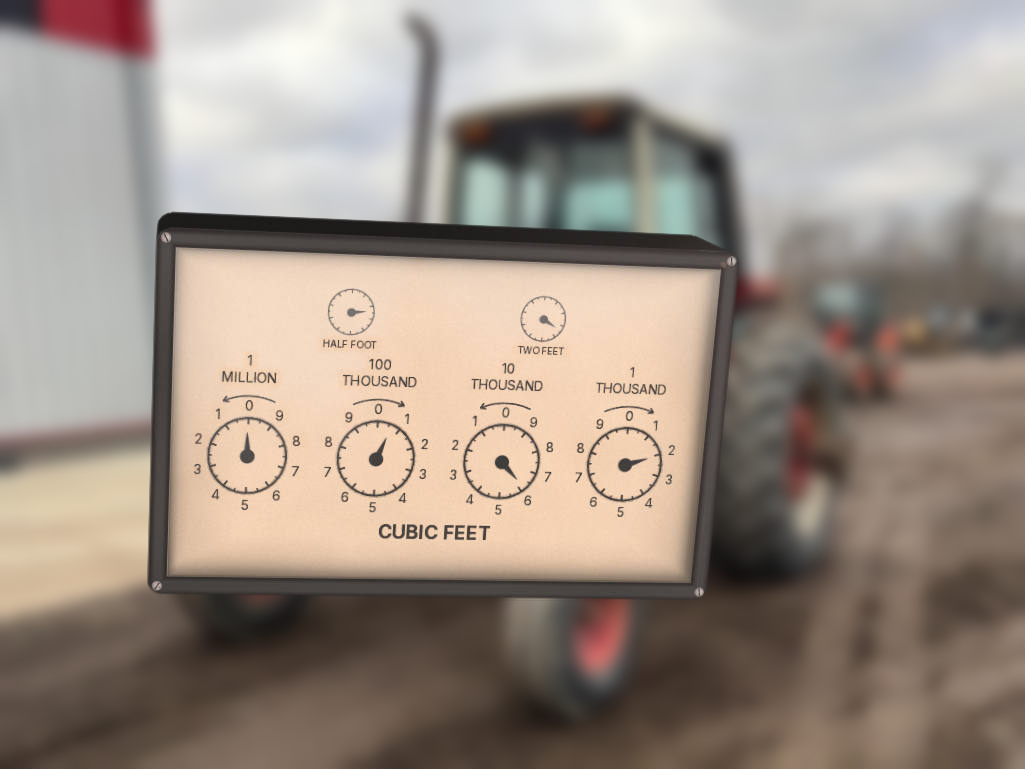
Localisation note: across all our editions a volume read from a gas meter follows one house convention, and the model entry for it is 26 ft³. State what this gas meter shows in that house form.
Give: 6200 ft³
